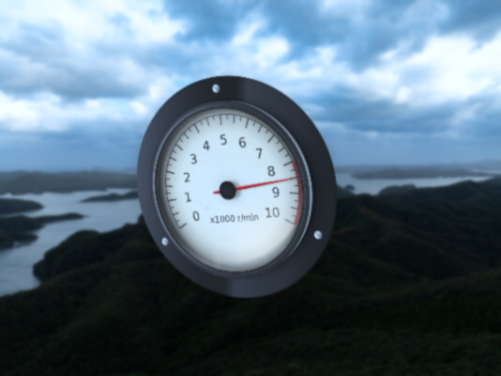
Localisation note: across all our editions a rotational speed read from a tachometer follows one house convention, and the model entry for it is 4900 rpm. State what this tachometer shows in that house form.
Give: 8500 rpm
